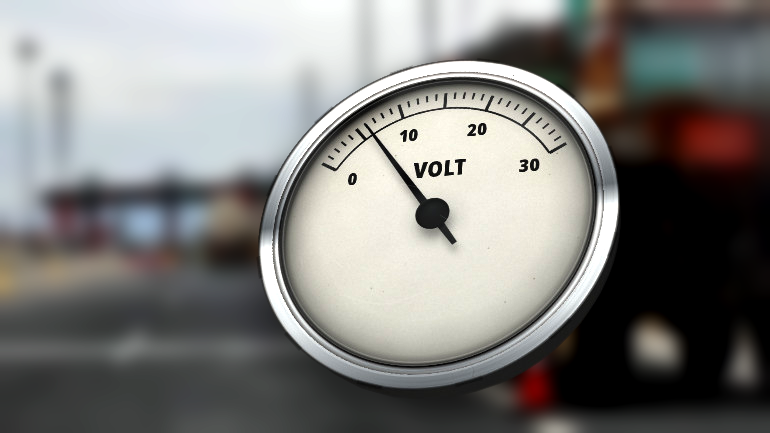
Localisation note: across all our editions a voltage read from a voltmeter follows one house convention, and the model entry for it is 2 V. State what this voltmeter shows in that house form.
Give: 6 V
